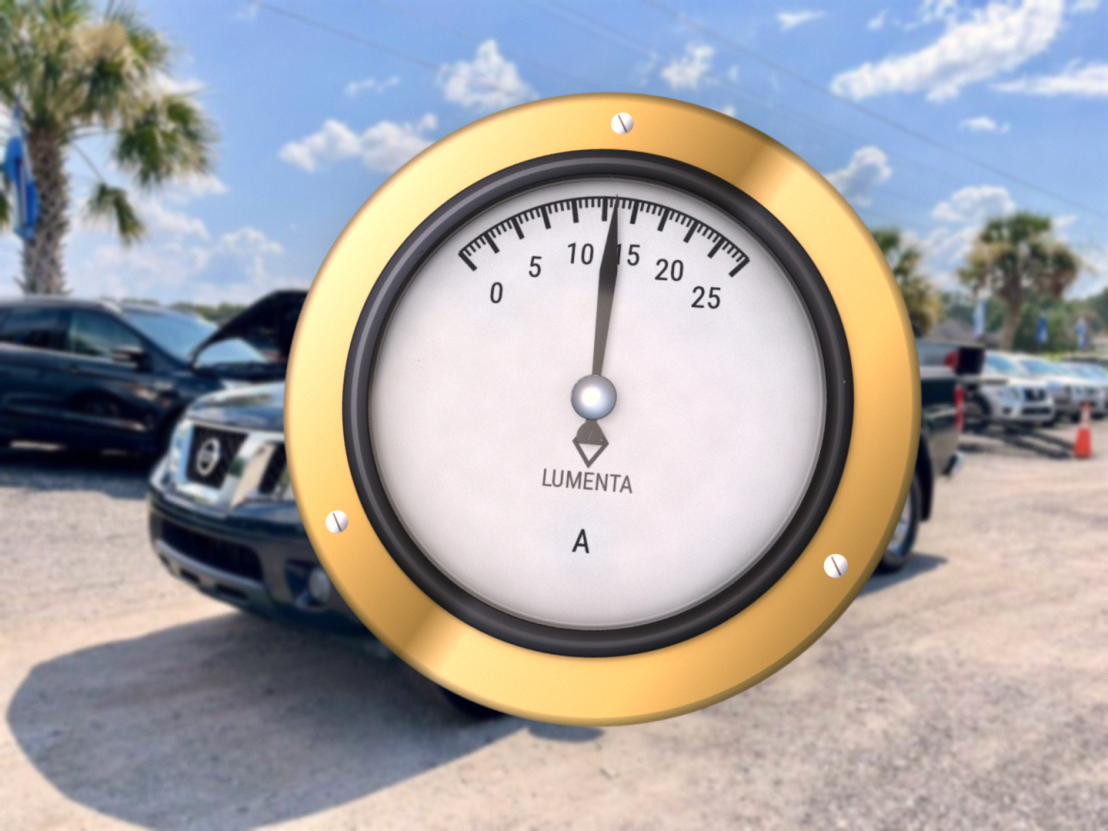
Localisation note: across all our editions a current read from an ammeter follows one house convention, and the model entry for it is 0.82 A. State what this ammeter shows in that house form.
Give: 13.5 A
